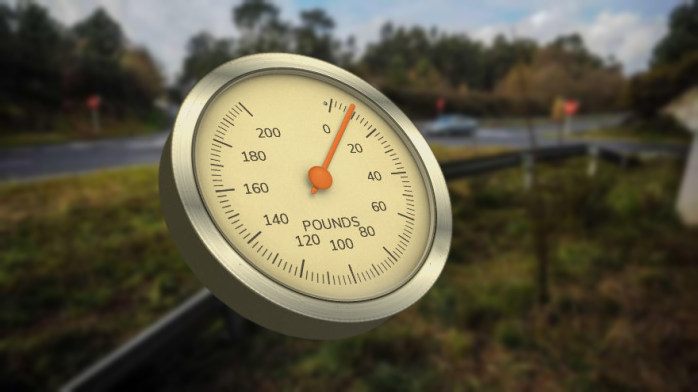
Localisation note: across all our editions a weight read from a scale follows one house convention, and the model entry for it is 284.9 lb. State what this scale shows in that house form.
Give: 8 lb
